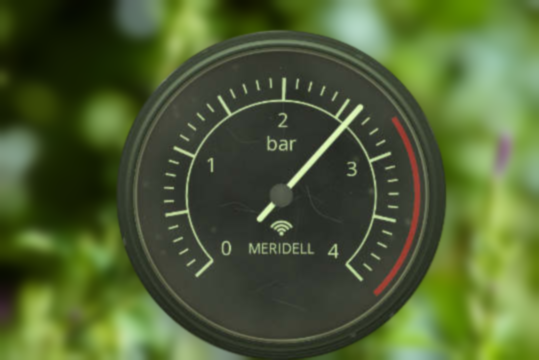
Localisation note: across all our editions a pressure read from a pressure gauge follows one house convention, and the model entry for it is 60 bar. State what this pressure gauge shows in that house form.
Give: 2.6 bar
